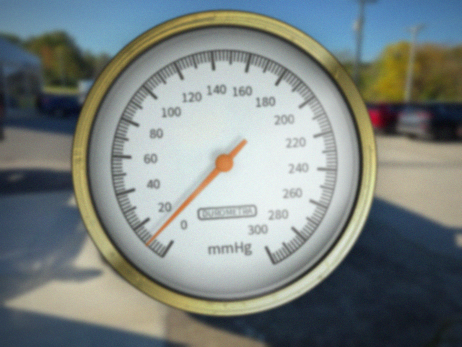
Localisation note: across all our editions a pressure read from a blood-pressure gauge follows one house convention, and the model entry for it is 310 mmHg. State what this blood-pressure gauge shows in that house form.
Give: 10 mmHg
